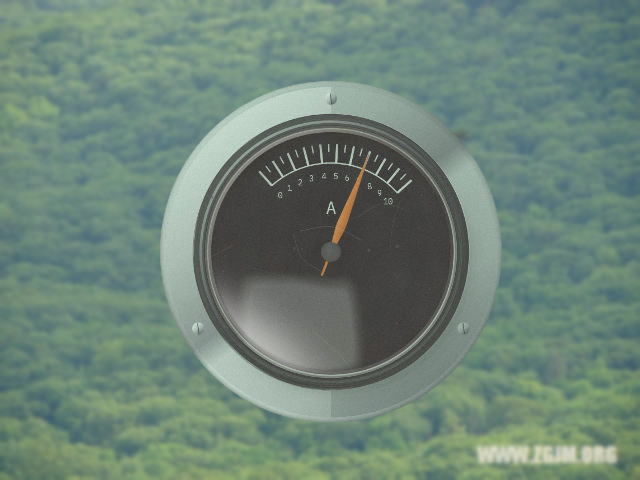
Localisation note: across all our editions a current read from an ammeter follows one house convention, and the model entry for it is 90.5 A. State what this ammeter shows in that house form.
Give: 7 A
